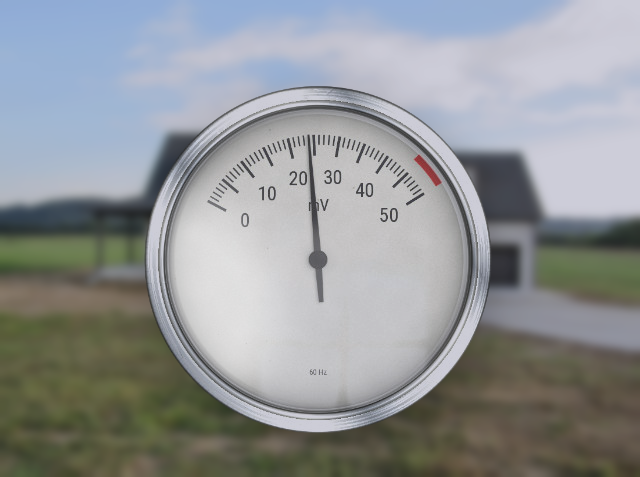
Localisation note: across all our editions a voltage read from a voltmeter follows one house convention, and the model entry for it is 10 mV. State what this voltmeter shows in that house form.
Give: 24 mV
